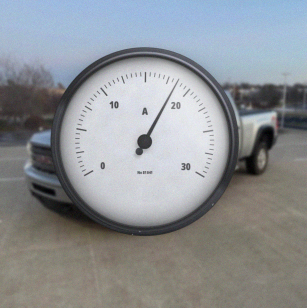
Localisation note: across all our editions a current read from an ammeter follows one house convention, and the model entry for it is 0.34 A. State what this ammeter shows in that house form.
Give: 18.5 A
